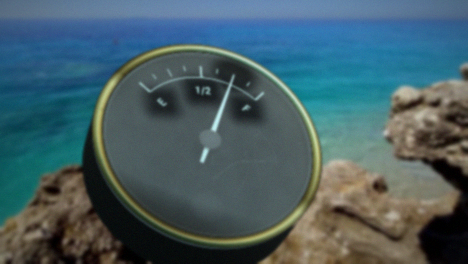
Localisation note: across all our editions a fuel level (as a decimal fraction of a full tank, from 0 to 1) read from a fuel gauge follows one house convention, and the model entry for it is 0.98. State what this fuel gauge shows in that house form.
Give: 0.75
